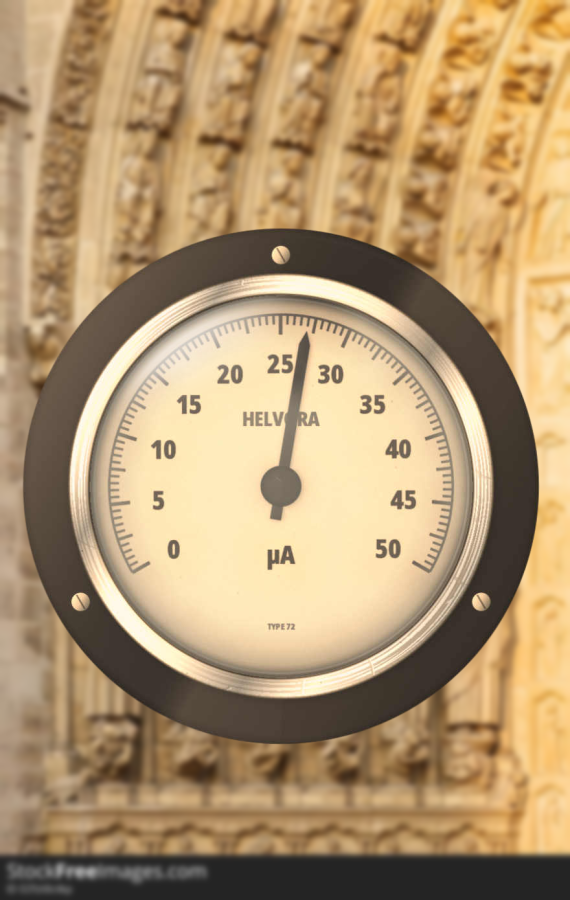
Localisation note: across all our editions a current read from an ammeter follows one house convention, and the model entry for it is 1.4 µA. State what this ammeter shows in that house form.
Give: 27 µA
